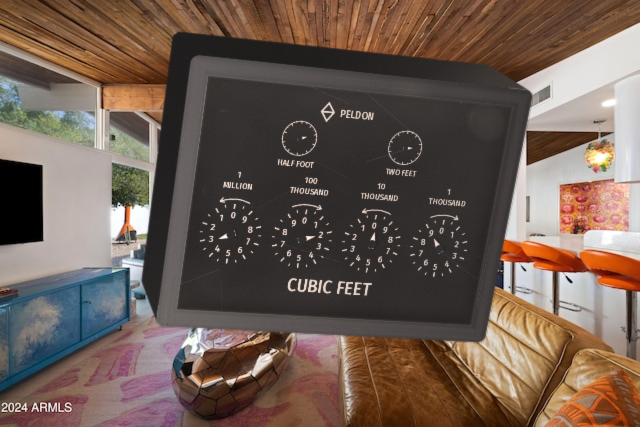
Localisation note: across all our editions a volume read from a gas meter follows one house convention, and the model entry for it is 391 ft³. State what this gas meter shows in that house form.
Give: 319900 ft³
